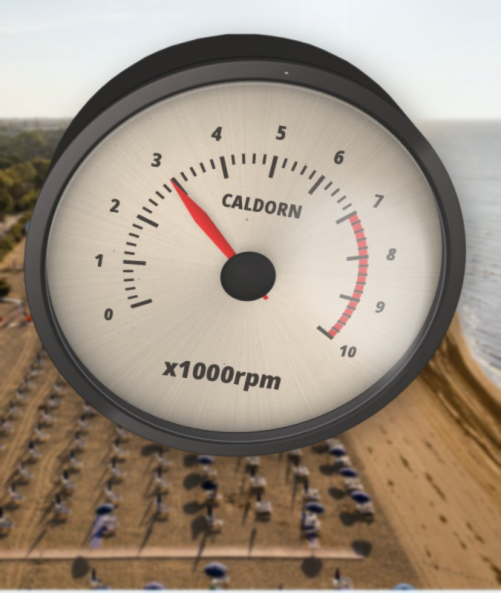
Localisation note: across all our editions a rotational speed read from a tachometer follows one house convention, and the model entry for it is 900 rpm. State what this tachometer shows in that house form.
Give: 3000 rpm
